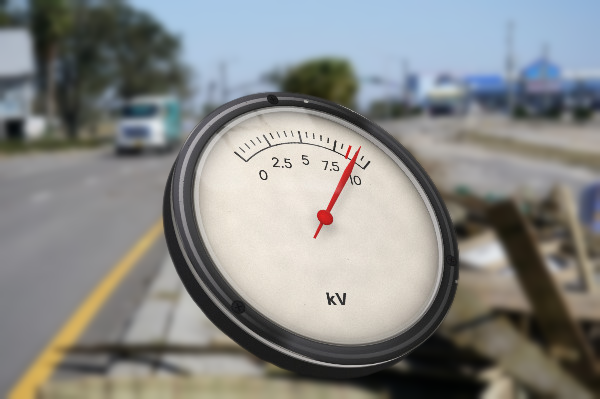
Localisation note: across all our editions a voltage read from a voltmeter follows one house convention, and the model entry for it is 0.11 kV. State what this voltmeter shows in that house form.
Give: 9 kV
